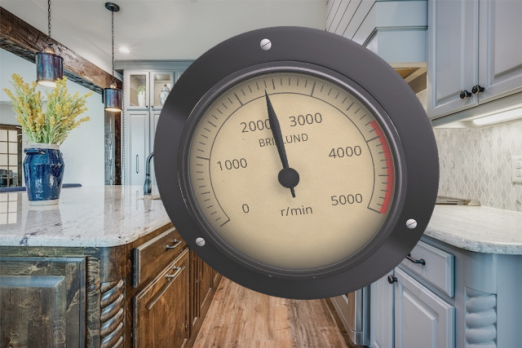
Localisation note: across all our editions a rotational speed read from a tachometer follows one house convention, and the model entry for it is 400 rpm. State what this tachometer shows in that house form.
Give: 2400 rpm
